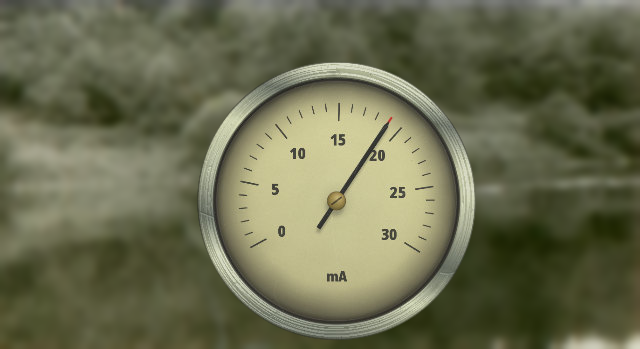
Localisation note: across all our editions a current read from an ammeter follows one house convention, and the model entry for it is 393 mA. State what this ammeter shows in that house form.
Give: 19 mA
